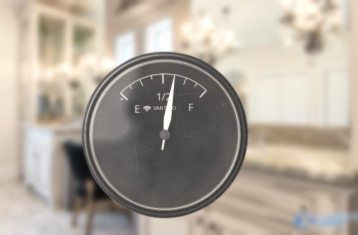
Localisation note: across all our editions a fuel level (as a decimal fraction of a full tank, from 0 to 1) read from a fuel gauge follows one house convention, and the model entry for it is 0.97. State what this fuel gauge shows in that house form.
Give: 0.625
